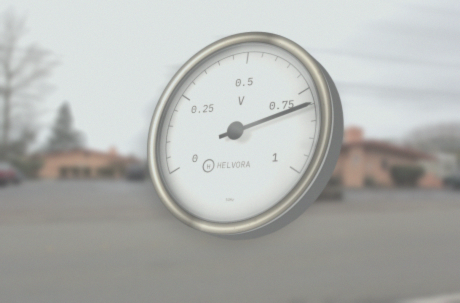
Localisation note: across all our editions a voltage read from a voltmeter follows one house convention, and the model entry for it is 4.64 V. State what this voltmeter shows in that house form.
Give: 0.8 V
